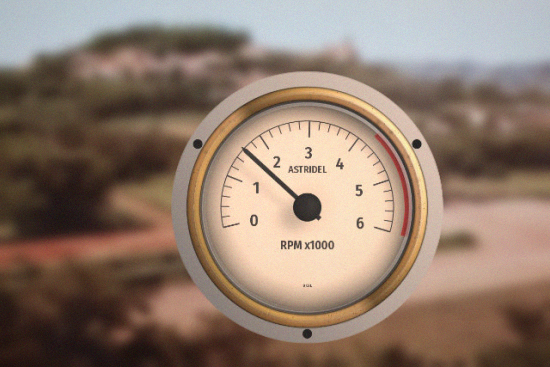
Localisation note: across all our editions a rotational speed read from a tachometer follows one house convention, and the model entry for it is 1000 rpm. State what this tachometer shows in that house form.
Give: 1600 rpm
